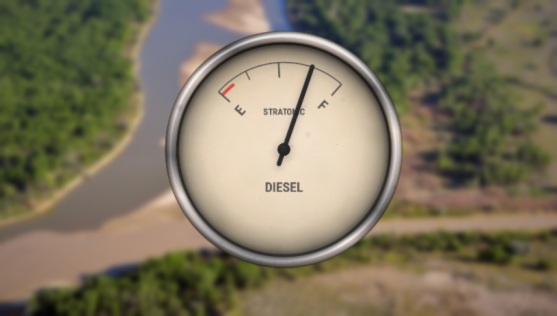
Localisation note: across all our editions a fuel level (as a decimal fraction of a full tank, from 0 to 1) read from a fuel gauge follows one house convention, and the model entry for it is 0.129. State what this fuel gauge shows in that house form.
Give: 0.75
